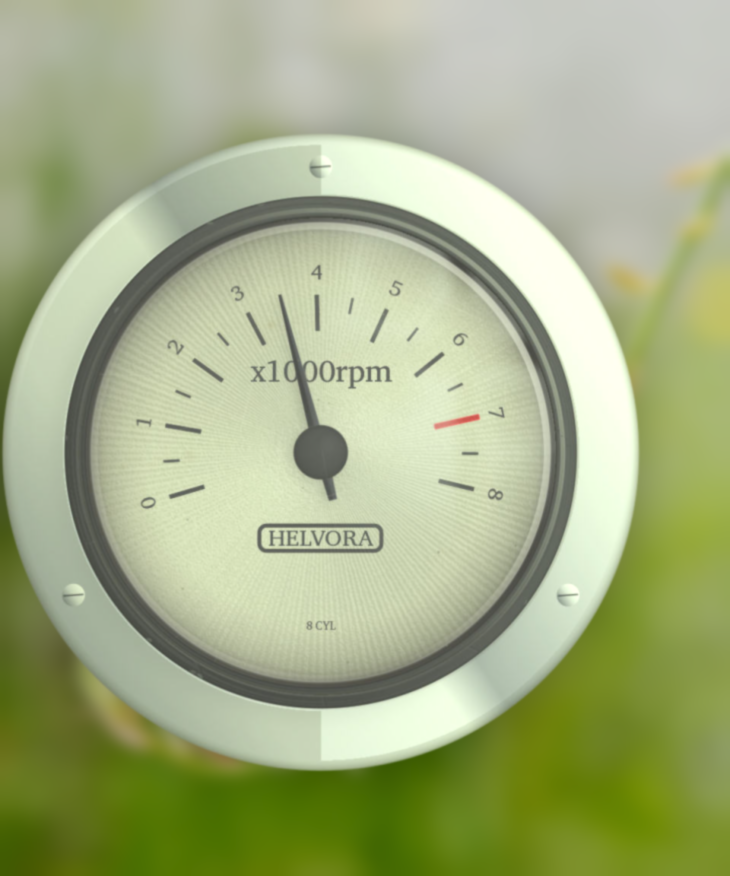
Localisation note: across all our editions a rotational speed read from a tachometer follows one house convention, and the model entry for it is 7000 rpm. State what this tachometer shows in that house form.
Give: 3500 rpm
